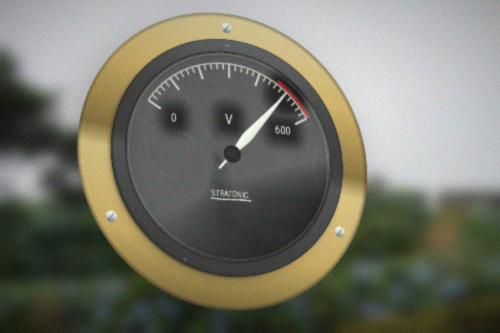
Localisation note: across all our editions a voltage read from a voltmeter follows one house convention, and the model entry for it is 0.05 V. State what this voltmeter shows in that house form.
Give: 500 V
